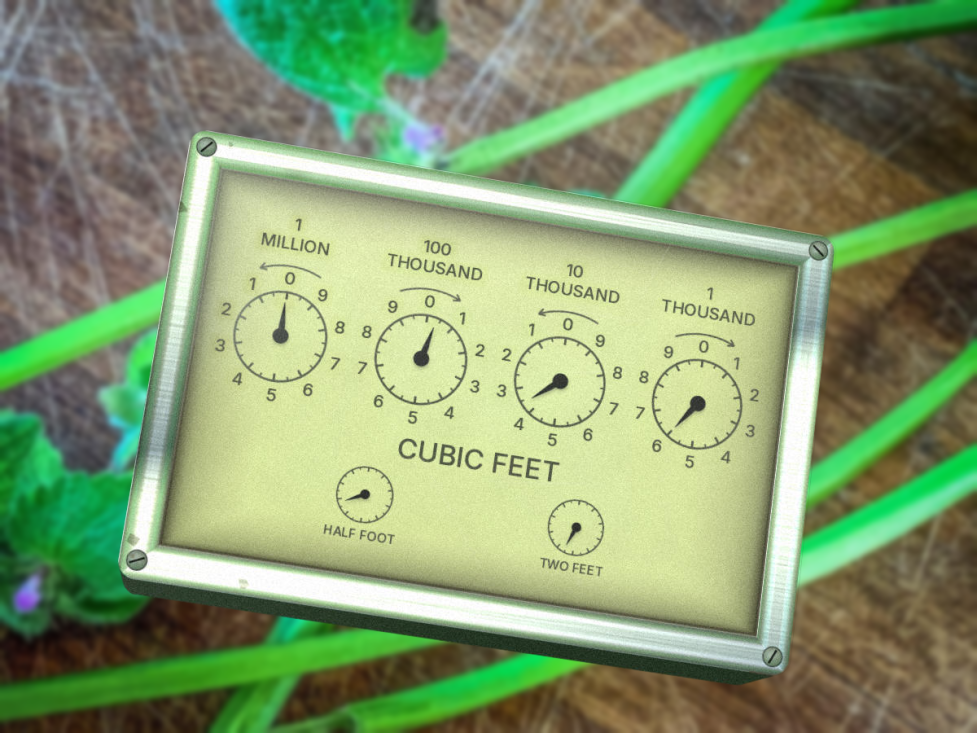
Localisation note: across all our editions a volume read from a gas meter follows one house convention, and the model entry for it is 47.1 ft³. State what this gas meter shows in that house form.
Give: 3600 ft³
